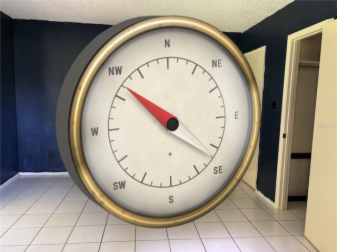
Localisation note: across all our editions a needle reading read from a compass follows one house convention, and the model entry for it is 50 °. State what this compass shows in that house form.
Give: 310 °
